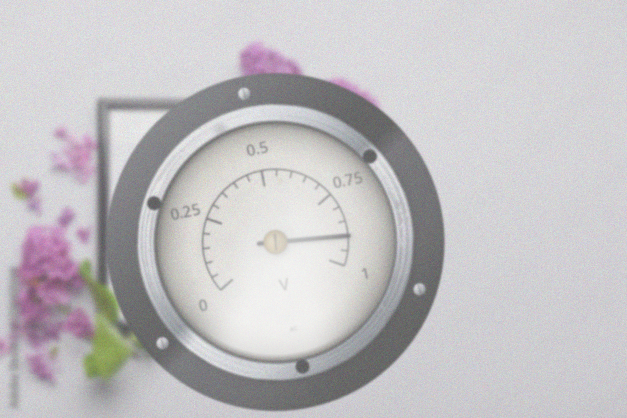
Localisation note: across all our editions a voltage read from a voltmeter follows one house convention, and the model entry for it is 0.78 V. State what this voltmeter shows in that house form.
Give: 0.9 V
